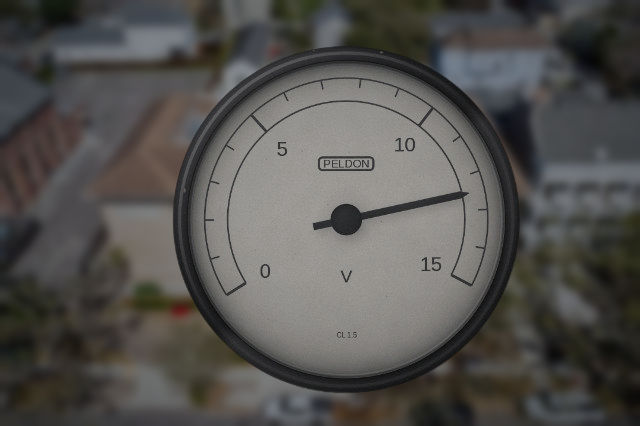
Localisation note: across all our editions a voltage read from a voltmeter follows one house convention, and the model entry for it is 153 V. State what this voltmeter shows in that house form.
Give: 12.5 V
